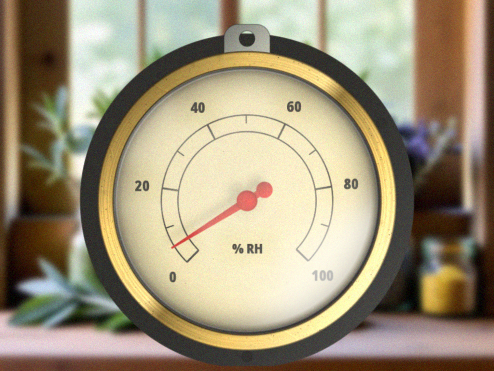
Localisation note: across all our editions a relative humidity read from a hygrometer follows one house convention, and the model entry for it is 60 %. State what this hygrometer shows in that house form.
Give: 5 %
